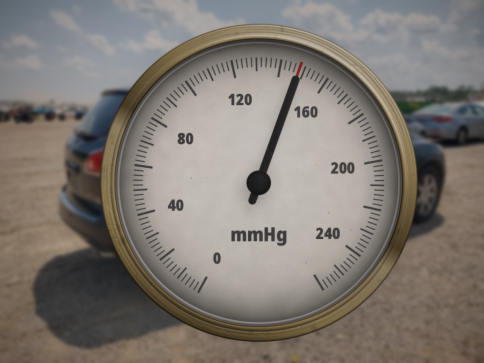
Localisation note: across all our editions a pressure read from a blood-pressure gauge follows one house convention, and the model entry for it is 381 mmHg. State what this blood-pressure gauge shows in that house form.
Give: 148 mmHg
